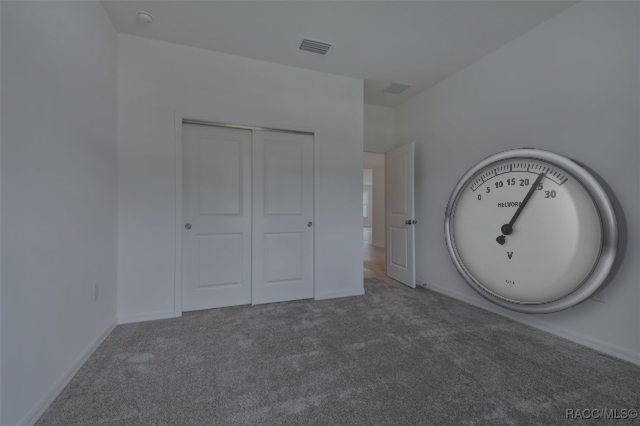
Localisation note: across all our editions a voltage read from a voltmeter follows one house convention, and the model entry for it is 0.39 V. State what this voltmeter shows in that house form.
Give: 25 V
